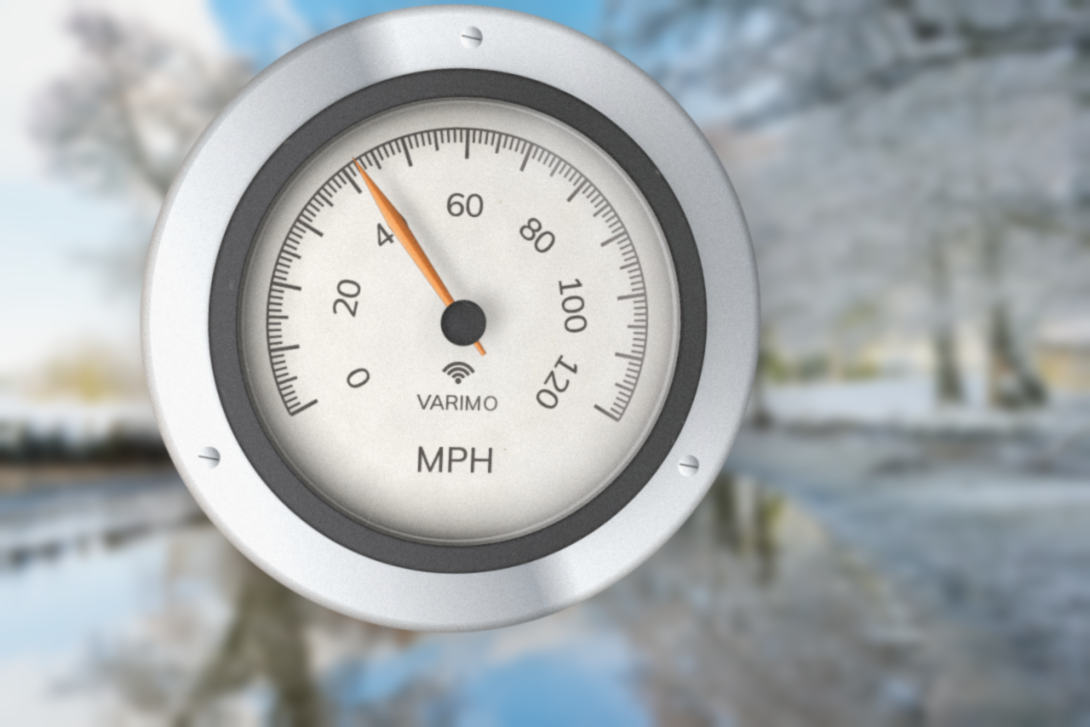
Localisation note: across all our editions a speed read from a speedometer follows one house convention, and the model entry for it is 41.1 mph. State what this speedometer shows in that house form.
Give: 42 mph
